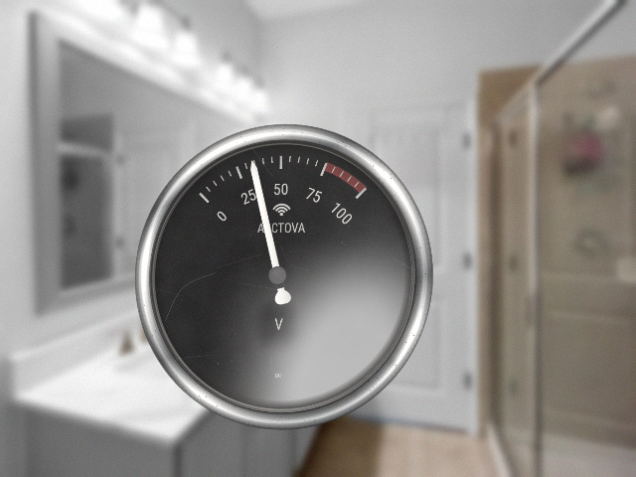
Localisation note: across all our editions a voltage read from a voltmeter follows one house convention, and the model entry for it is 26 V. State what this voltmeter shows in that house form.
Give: 35 V
